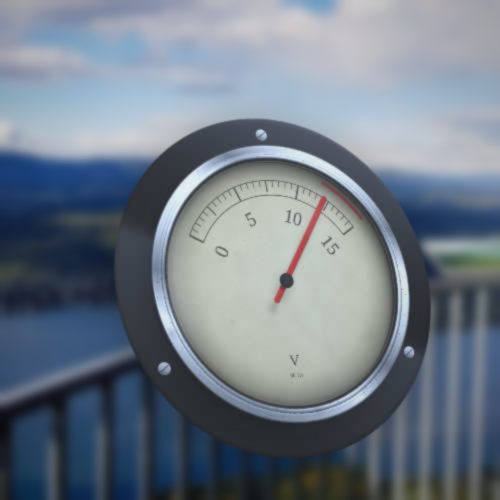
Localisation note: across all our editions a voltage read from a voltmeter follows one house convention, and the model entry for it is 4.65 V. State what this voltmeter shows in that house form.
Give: 12 V
